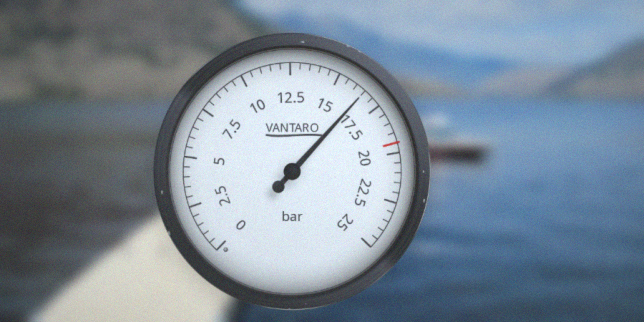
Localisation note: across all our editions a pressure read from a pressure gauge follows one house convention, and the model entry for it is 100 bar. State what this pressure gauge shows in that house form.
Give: 16.5 bar
